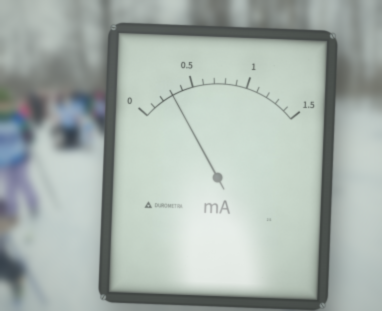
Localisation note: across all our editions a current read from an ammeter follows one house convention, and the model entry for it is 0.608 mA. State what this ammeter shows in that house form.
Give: 0.3 mA
